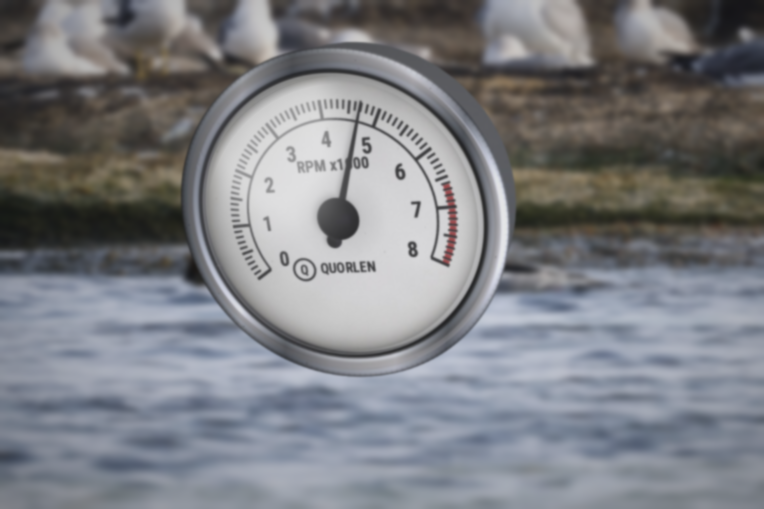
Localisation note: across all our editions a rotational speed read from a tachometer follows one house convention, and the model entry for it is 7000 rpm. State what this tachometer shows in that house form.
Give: 4700 rpm
